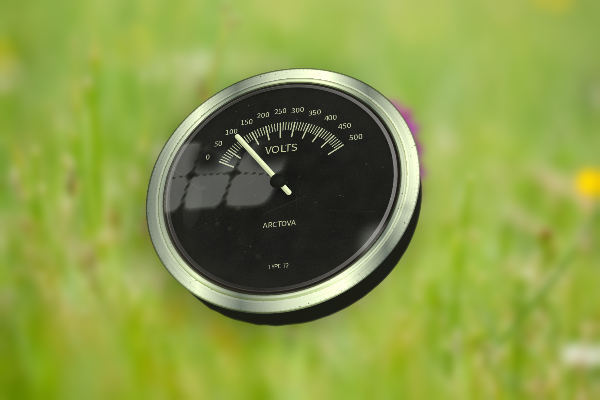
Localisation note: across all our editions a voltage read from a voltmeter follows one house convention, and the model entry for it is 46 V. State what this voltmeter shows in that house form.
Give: 100 V
